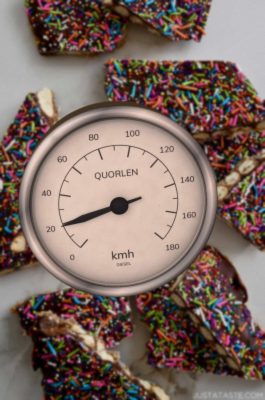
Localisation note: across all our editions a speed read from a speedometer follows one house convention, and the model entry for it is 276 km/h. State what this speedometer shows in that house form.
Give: 20 km/h
